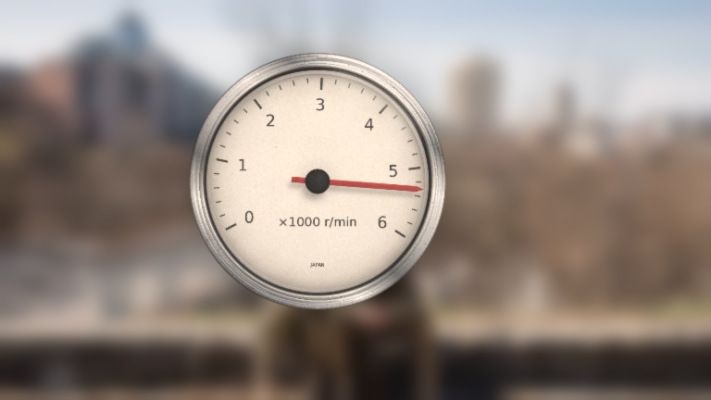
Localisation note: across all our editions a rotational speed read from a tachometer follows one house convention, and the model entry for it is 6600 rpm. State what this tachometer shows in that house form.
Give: 5300 rpm
